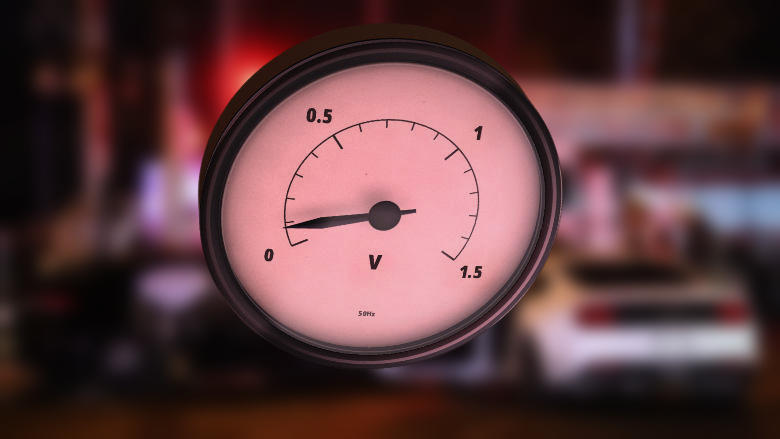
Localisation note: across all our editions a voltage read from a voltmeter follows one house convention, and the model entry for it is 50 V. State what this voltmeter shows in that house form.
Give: 0.1 V
